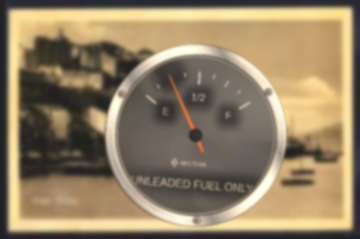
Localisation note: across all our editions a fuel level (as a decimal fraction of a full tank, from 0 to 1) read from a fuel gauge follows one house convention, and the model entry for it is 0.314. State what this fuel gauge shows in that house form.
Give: 0.25
